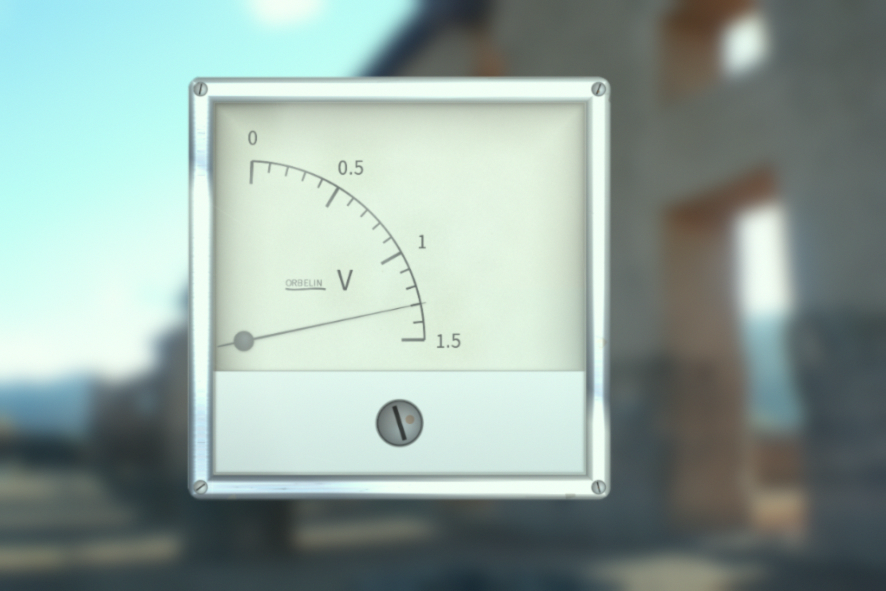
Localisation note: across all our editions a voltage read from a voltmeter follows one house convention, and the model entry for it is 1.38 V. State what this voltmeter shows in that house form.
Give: 1.3 V
